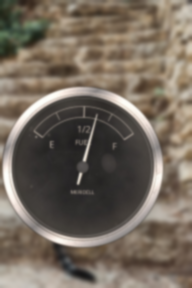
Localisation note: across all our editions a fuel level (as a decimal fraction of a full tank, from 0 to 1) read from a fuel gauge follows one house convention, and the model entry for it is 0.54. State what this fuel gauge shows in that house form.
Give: 0.625
